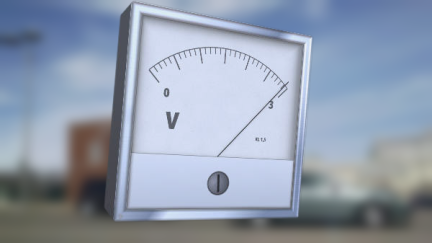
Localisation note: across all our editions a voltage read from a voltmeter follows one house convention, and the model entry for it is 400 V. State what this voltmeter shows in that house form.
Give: 2.9 V
